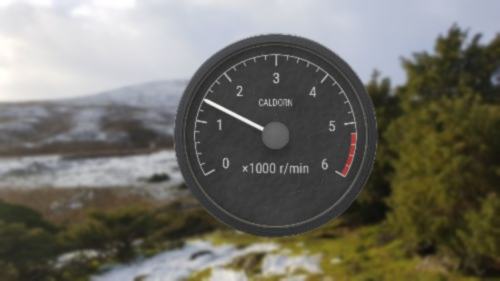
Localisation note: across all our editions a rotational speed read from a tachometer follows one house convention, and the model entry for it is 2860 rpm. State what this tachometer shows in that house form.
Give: 1400 rpm
